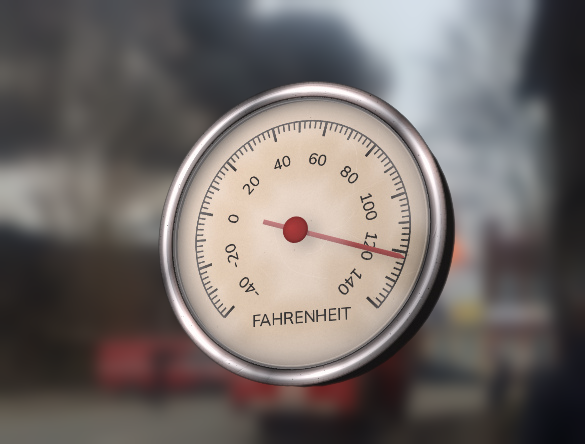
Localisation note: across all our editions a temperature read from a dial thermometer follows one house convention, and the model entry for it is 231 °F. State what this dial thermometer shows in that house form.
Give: 122 °F
